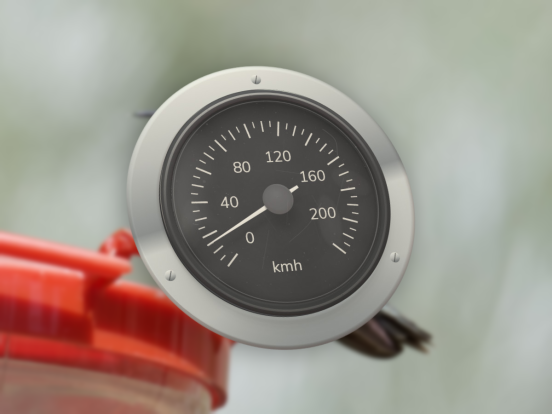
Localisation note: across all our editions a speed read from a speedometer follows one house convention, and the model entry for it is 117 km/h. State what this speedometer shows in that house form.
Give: 15 km/h
